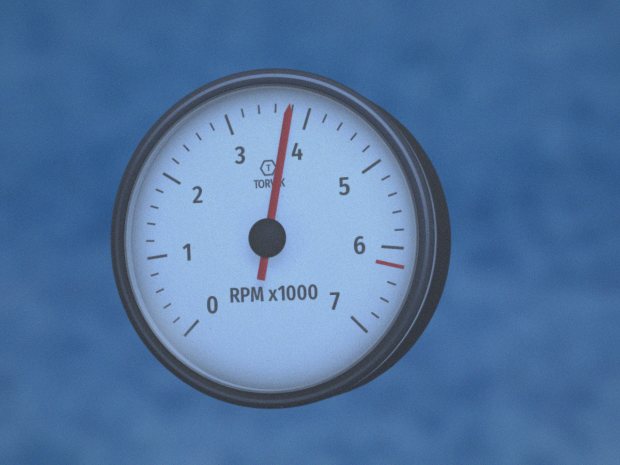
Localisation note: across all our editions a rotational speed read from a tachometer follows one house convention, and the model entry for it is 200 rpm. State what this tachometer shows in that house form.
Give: 3800 rpm
